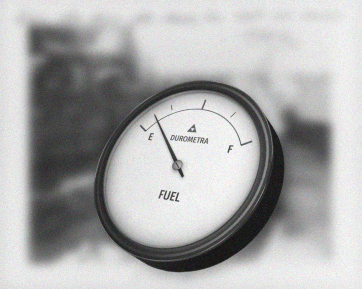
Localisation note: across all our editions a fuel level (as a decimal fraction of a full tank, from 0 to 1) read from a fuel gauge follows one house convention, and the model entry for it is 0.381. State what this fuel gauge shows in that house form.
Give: 0.125
